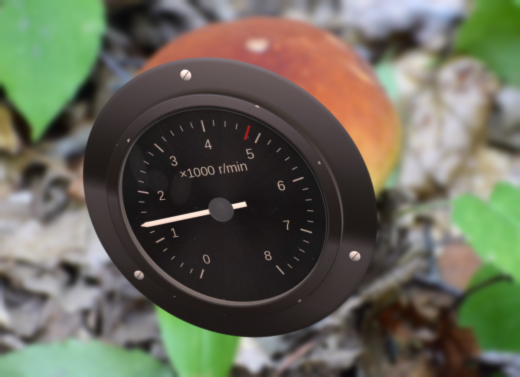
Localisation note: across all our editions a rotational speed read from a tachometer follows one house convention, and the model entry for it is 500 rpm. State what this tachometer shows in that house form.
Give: 1400 rpm
